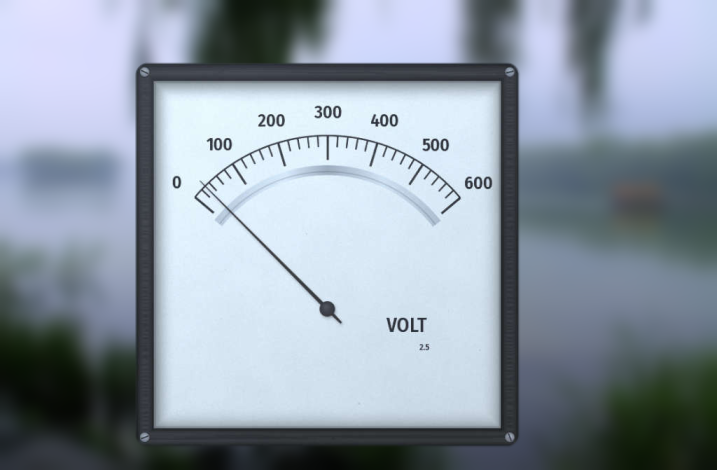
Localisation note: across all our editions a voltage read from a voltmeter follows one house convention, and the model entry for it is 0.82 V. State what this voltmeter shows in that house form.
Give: 30 V
